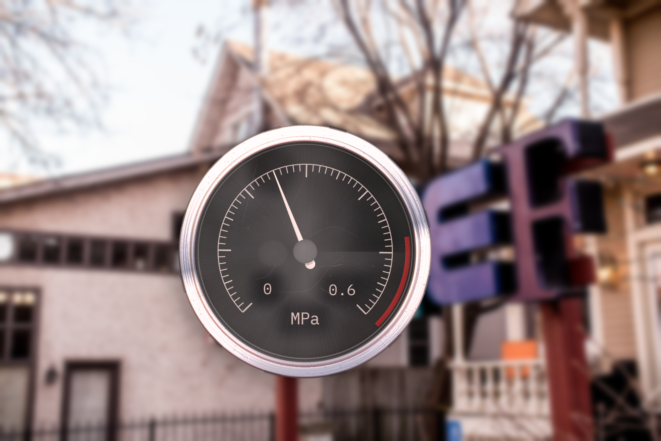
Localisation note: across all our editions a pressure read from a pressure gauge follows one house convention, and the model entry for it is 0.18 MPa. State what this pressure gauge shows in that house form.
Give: 0.25 MPa
